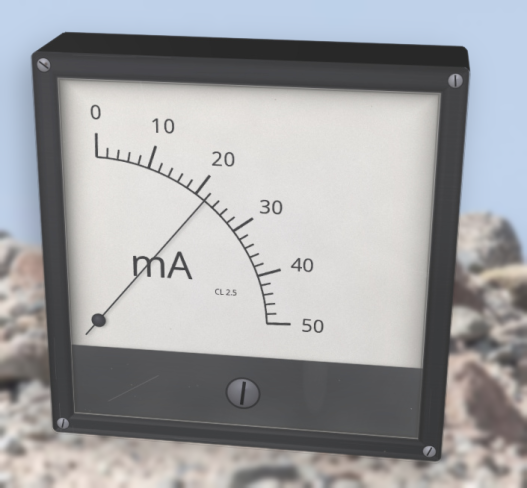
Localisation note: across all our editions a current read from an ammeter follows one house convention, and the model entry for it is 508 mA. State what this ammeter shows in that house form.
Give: 22 mA
